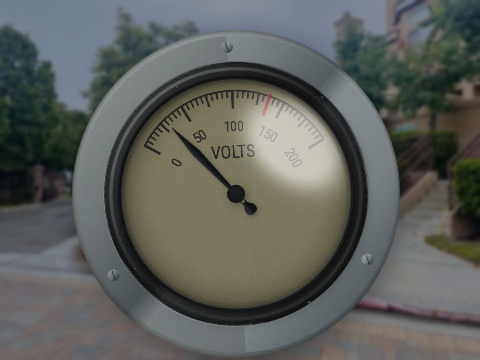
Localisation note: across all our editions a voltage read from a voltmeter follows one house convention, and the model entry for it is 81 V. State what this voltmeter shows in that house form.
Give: 30 V
